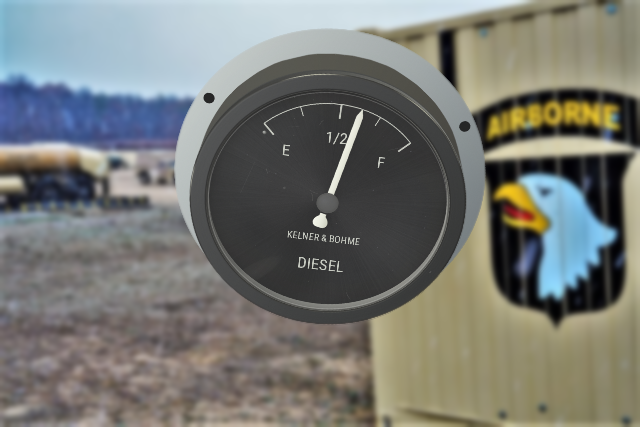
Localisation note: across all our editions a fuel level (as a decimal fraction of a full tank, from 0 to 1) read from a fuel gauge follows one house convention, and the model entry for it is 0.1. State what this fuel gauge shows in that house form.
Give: 0.625
